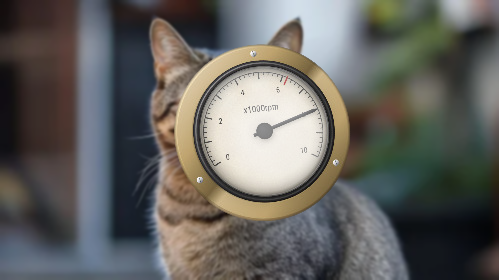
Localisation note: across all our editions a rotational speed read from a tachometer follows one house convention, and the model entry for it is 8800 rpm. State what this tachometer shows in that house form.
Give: 8000 rpm
